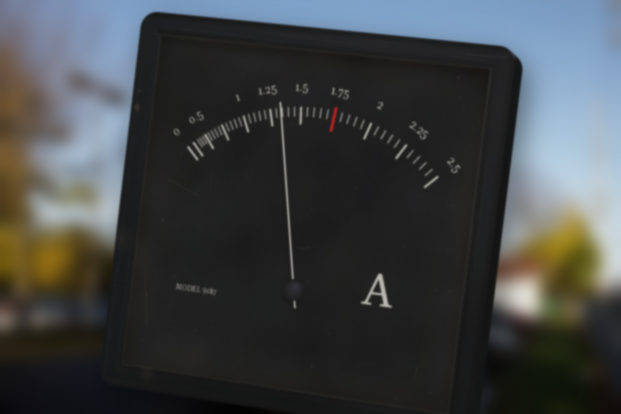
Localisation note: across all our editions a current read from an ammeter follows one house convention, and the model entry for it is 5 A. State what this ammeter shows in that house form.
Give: 1.35 A
